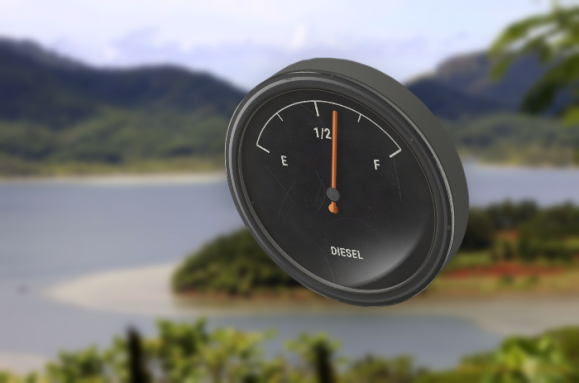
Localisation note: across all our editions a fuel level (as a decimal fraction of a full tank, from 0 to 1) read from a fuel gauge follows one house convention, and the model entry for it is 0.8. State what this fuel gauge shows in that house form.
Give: 0.625
